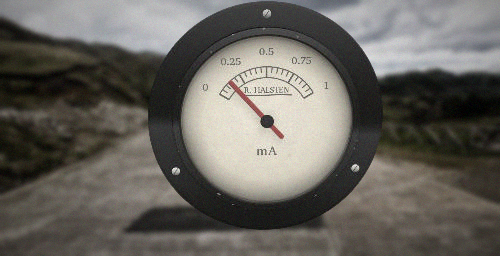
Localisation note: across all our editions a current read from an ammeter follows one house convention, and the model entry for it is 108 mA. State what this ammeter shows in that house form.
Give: 0.15 mA
